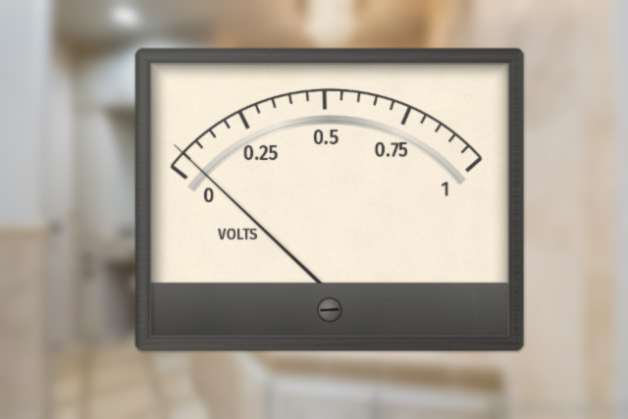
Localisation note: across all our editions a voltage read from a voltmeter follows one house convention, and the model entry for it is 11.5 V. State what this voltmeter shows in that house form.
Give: 0.05 V
